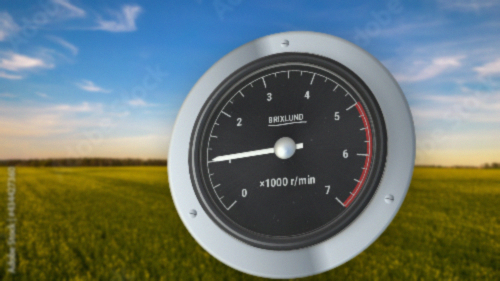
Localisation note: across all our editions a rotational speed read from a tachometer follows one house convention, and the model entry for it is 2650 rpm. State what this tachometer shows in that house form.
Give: 1000 rpm
